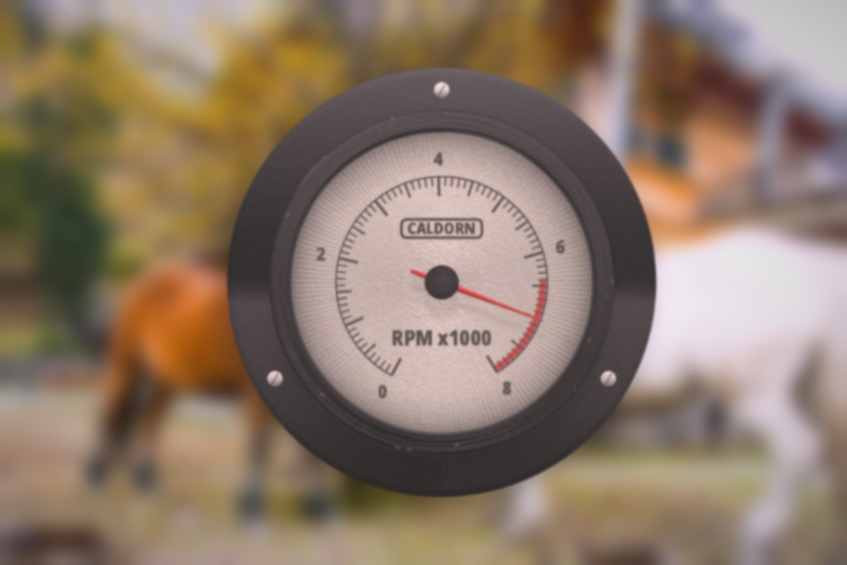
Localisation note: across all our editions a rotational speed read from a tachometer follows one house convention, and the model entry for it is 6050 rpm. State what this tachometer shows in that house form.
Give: 7000 rpm
